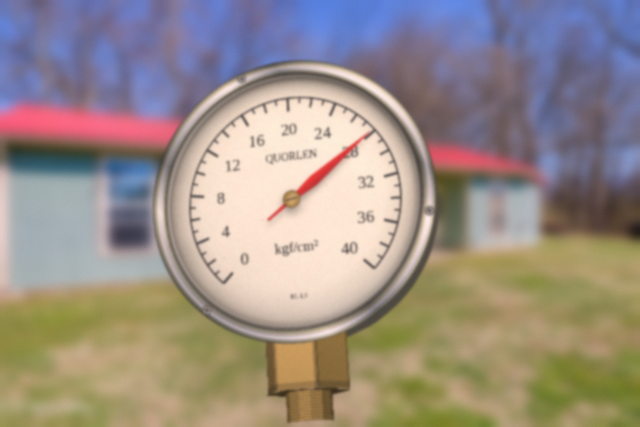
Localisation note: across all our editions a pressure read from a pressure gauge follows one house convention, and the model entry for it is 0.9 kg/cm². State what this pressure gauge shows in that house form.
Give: 28 kg/cm²
